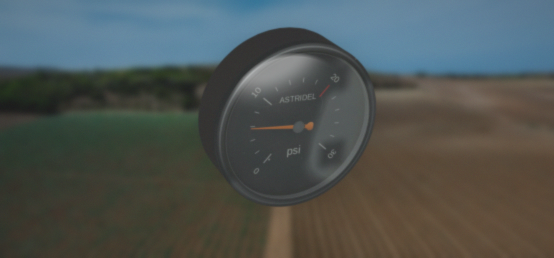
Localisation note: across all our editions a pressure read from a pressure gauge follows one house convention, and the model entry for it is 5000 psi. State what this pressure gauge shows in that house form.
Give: 6 psi
